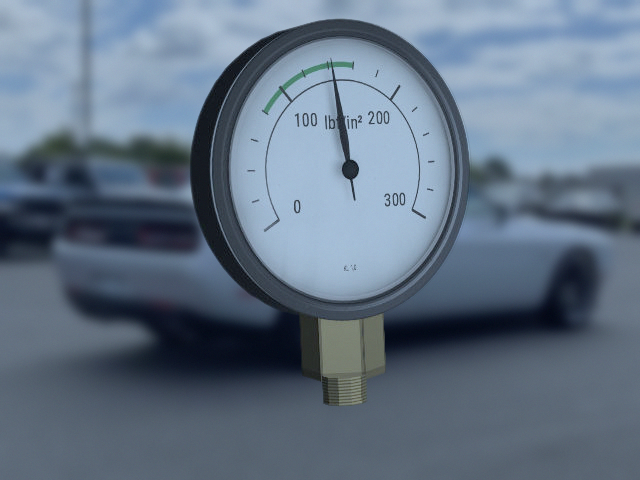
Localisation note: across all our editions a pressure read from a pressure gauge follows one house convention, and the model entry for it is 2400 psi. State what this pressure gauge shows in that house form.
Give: 140 psi
